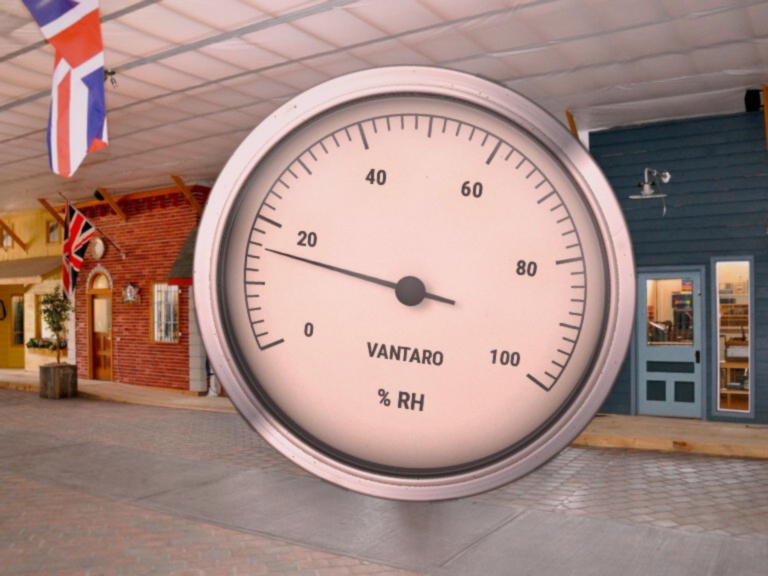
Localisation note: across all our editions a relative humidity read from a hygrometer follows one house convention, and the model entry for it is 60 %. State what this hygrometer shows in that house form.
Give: 16 %
